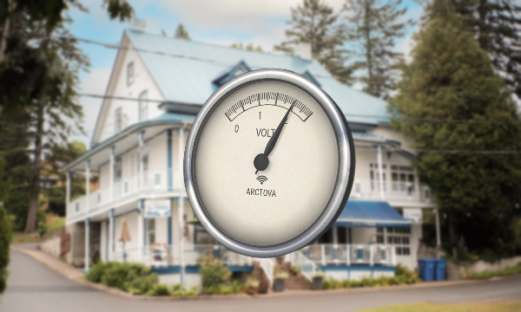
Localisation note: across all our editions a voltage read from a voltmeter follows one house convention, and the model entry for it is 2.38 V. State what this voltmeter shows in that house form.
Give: 2 V
